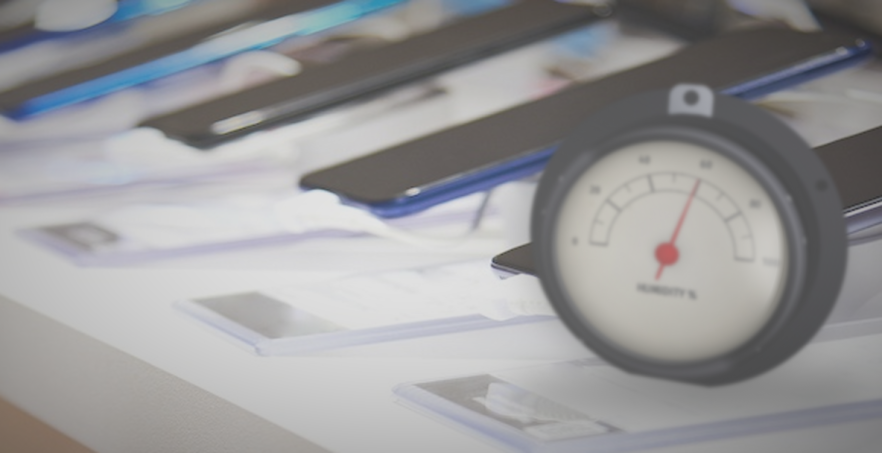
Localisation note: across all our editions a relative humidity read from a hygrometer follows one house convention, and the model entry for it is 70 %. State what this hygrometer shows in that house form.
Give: 60 %
